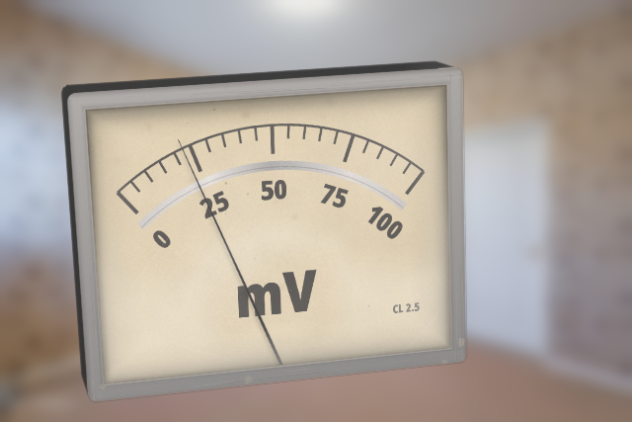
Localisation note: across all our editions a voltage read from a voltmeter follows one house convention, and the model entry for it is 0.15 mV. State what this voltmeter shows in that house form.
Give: 22.5 mV
